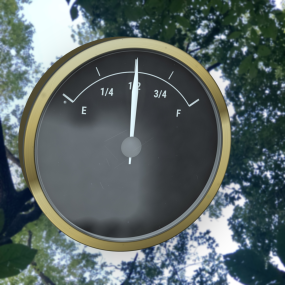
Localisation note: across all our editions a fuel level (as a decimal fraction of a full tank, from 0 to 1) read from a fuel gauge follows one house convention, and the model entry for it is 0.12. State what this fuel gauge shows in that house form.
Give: 0.5
